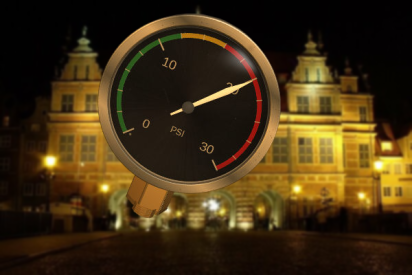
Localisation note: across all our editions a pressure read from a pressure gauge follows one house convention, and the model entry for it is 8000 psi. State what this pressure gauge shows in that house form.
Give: 20 psi
